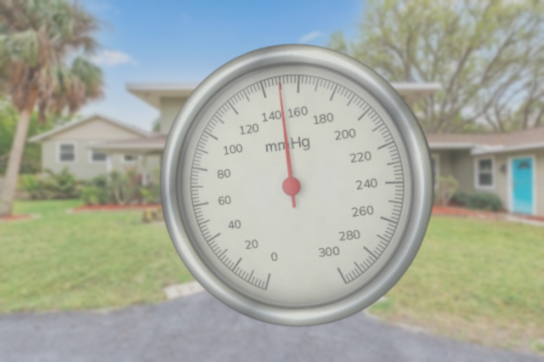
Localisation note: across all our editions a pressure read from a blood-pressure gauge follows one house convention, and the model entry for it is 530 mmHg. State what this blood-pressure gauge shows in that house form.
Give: 150 mmHg
